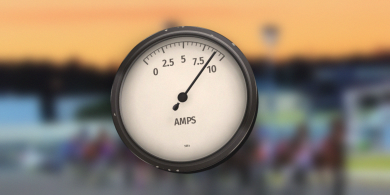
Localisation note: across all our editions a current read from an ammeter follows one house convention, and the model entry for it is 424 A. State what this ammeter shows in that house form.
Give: 9 A
